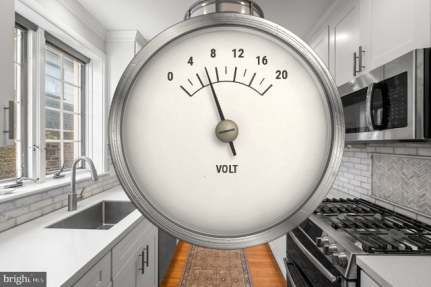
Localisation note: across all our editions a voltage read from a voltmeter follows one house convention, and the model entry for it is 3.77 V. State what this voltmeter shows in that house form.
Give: 6 V
